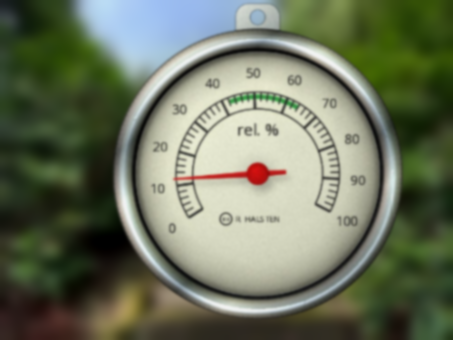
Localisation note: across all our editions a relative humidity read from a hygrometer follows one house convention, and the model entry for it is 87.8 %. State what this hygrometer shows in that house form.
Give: 12 %
